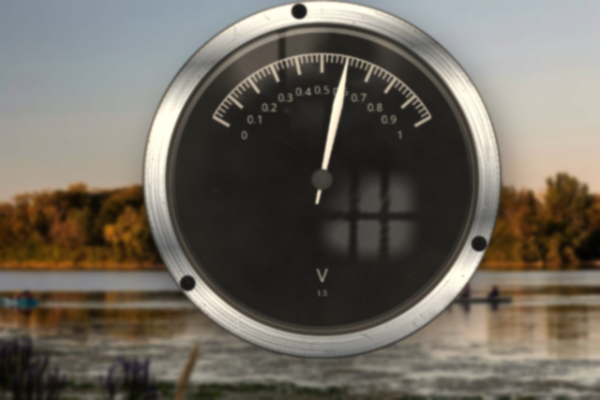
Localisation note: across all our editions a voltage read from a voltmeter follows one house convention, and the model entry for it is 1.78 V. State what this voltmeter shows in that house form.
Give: 0.6 V
